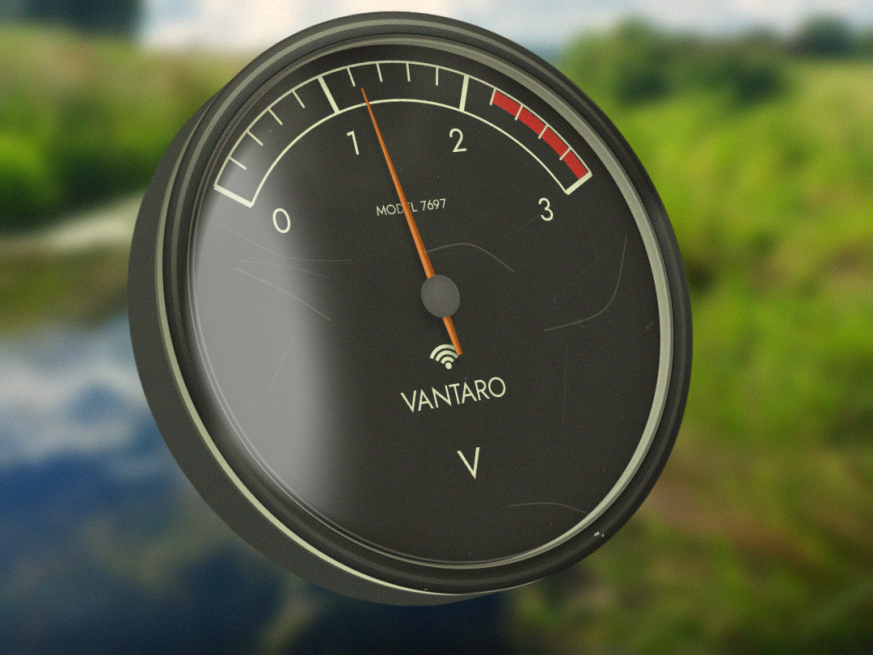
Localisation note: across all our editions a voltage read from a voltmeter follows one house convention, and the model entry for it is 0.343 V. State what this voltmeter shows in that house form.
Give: 1.2 V
